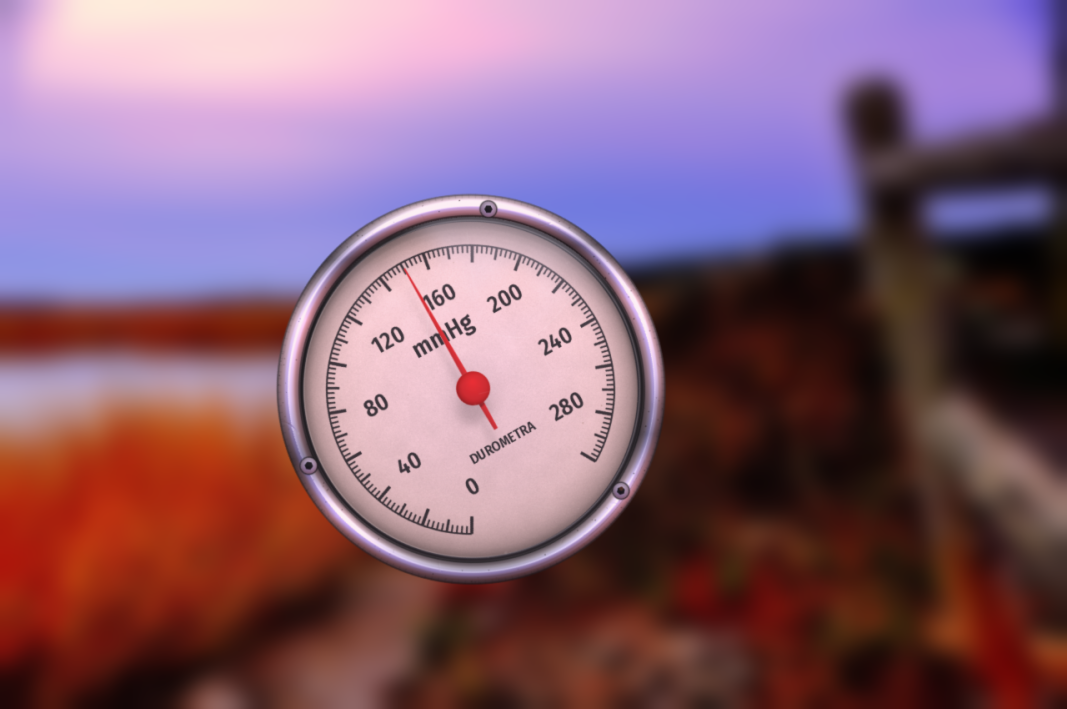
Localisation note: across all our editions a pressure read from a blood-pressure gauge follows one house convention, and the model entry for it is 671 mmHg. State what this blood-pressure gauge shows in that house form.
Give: 150 mmHg
